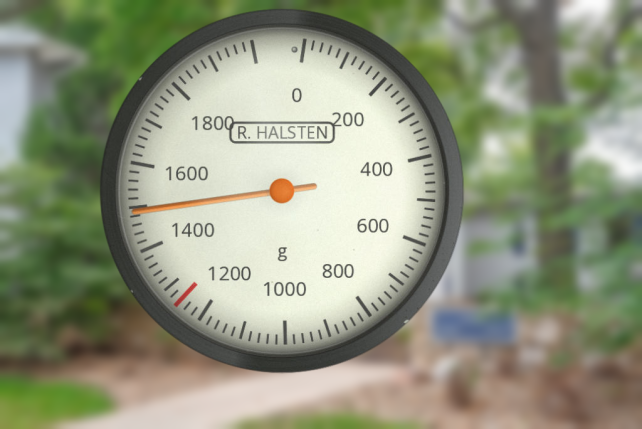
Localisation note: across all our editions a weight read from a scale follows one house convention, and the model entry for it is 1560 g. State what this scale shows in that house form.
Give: 1490 g
